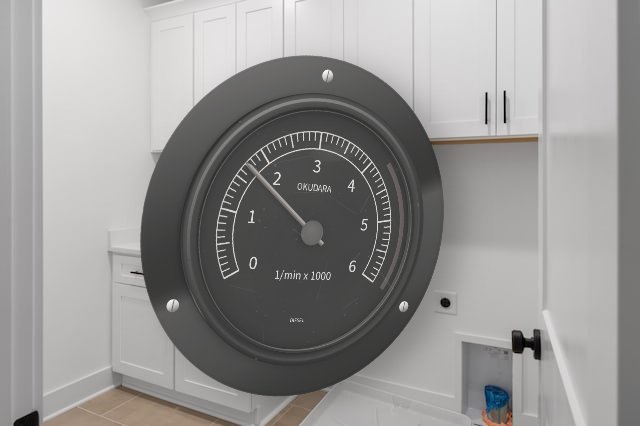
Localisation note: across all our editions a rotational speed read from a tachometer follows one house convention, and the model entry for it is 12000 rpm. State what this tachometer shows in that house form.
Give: 1700 rpm
